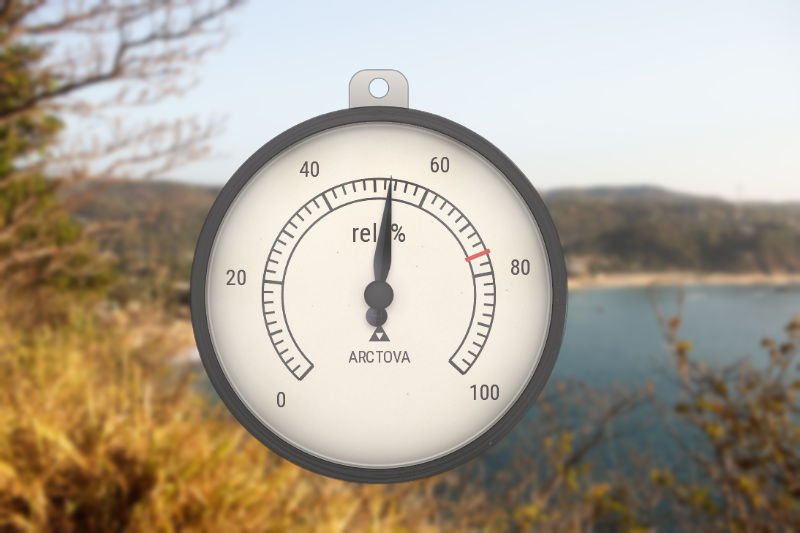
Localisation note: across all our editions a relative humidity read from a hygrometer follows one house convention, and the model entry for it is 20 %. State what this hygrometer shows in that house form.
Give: 53 %
